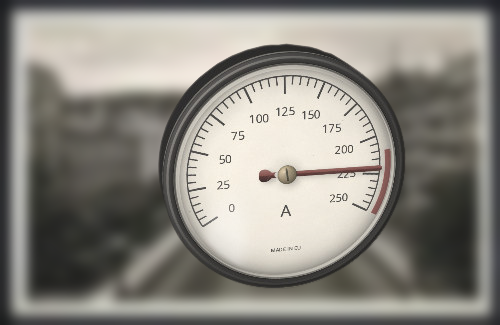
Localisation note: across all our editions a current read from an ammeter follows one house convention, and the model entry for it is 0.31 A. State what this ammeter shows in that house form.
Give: 220 A
